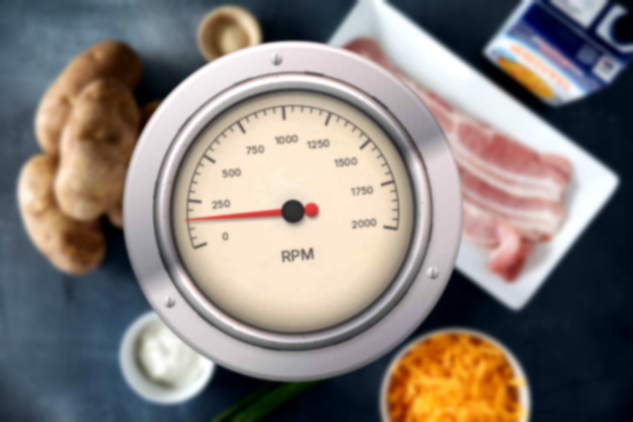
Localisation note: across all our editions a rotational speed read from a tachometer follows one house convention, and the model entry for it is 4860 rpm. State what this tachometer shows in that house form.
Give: 150 rpm
